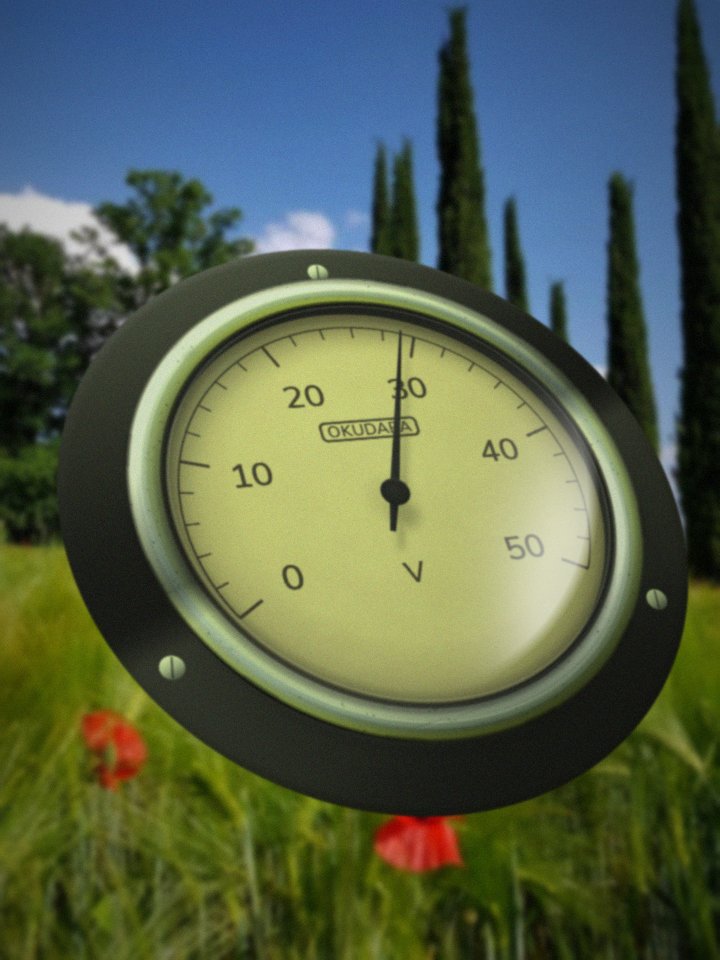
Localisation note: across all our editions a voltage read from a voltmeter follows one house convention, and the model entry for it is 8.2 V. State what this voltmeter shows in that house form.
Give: 29 V
